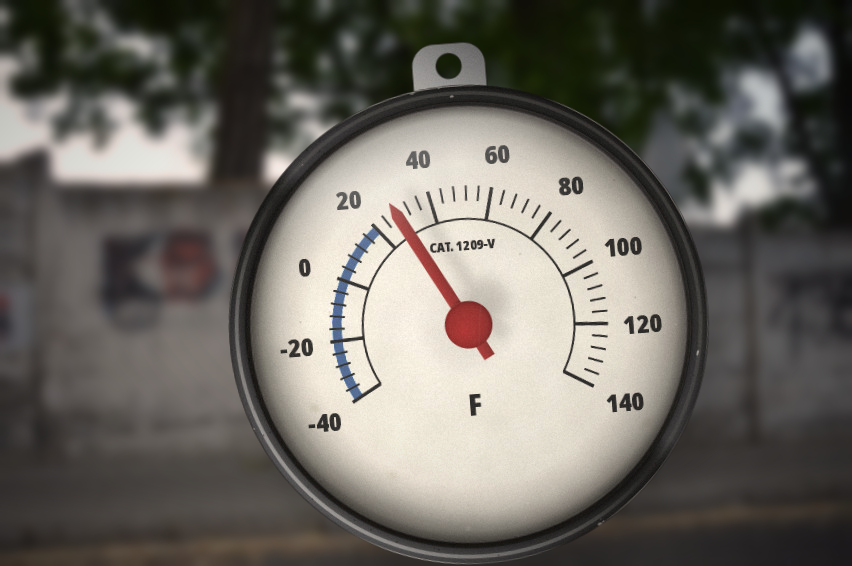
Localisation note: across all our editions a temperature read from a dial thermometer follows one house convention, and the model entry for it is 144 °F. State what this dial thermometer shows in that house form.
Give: 28 °F
